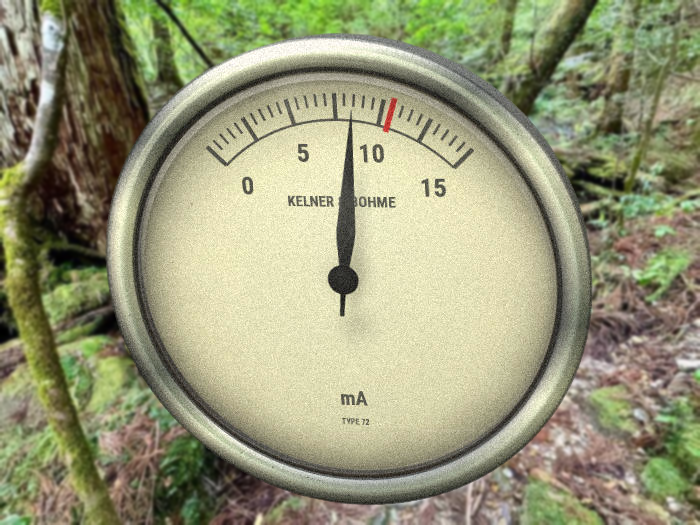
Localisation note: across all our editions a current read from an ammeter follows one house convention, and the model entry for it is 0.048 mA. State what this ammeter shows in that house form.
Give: 8.5 mA
